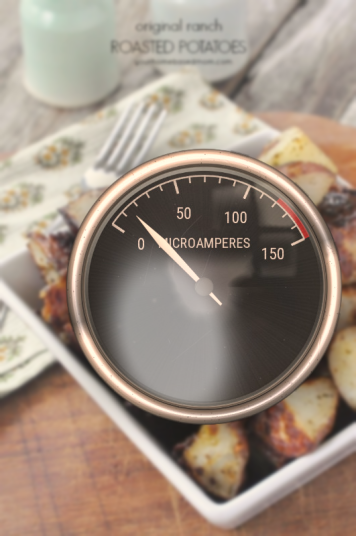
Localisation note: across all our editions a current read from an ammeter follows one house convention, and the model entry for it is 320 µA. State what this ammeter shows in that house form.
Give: 15 µA
